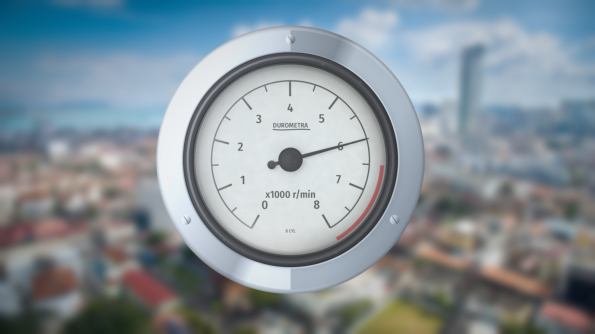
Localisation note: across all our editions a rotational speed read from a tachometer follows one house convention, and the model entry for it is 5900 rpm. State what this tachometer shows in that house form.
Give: 6000 rpm
